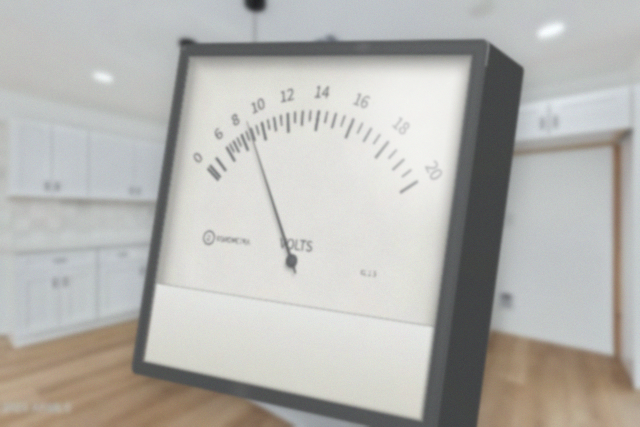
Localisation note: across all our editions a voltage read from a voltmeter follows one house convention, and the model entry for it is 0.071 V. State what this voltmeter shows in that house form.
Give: 9 V
